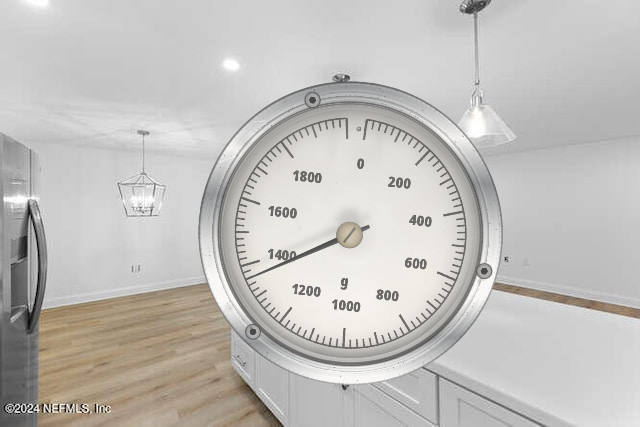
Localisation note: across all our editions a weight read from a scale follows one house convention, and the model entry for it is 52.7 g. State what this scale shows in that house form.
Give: 1360 g
